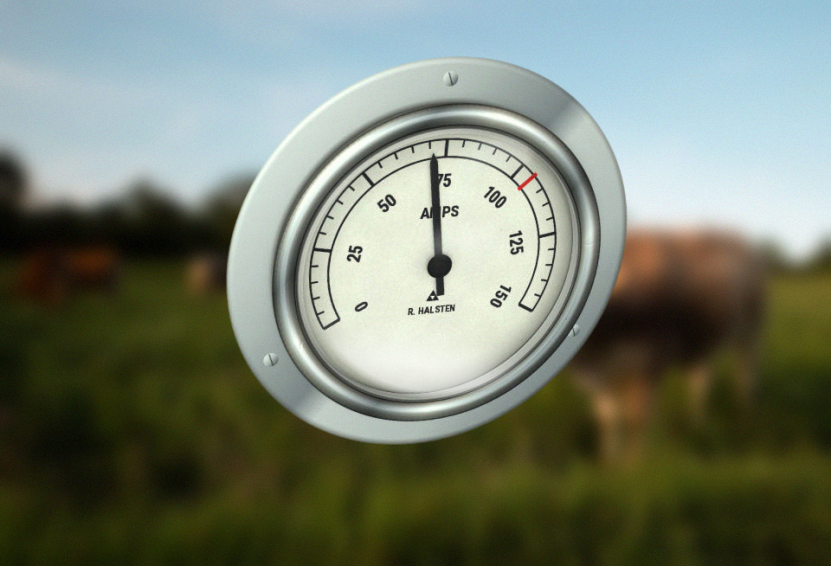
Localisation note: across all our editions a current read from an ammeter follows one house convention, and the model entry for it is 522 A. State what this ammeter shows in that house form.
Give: 70 A
